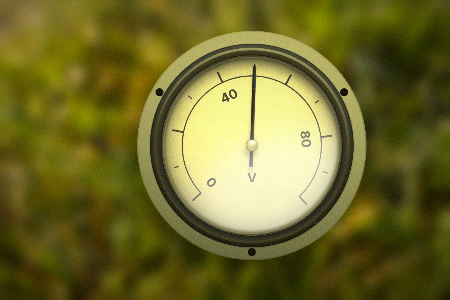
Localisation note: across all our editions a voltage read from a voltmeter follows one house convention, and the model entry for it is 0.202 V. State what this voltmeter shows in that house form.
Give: 50 V
